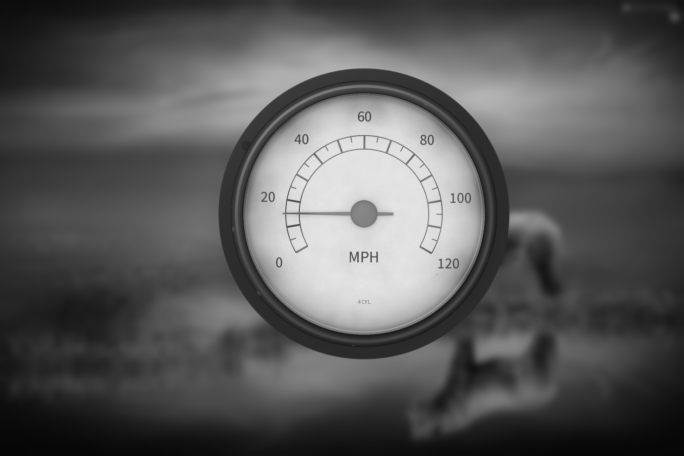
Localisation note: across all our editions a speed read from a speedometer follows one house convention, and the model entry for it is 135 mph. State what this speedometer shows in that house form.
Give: 15 mph
